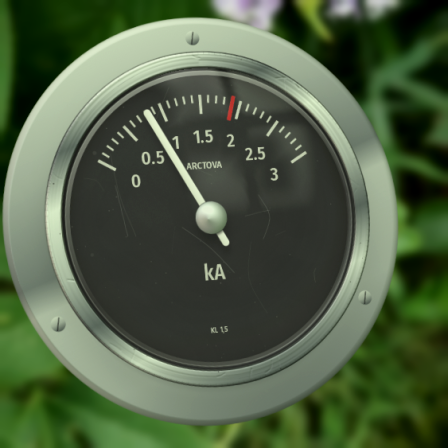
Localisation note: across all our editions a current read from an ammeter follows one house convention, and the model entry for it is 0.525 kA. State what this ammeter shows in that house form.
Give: 0.8 kA
